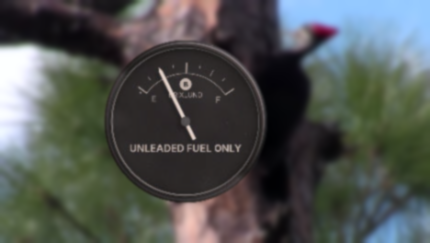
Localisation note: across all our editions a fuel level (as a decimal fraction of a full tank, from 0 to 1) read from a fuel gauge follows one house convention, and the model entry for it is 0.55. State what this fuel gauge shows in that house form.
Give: 0.25
